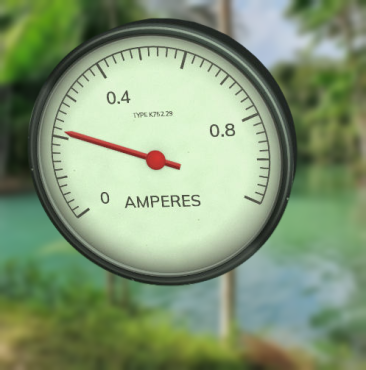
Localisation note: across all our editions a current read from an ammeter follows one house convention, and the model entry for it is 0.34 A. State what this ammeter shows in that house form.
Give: 0.22 A
